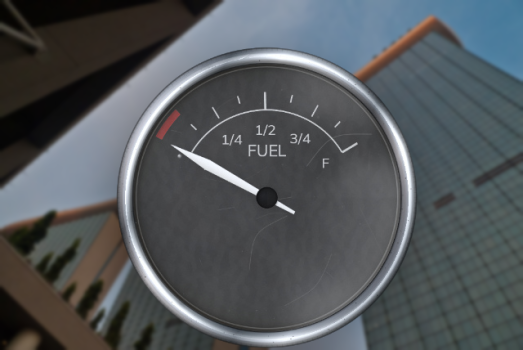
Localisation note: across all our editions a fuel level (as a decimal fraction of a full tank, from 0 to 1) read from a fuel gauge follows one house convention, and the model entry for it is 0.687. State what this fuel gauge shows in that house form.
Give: 0
